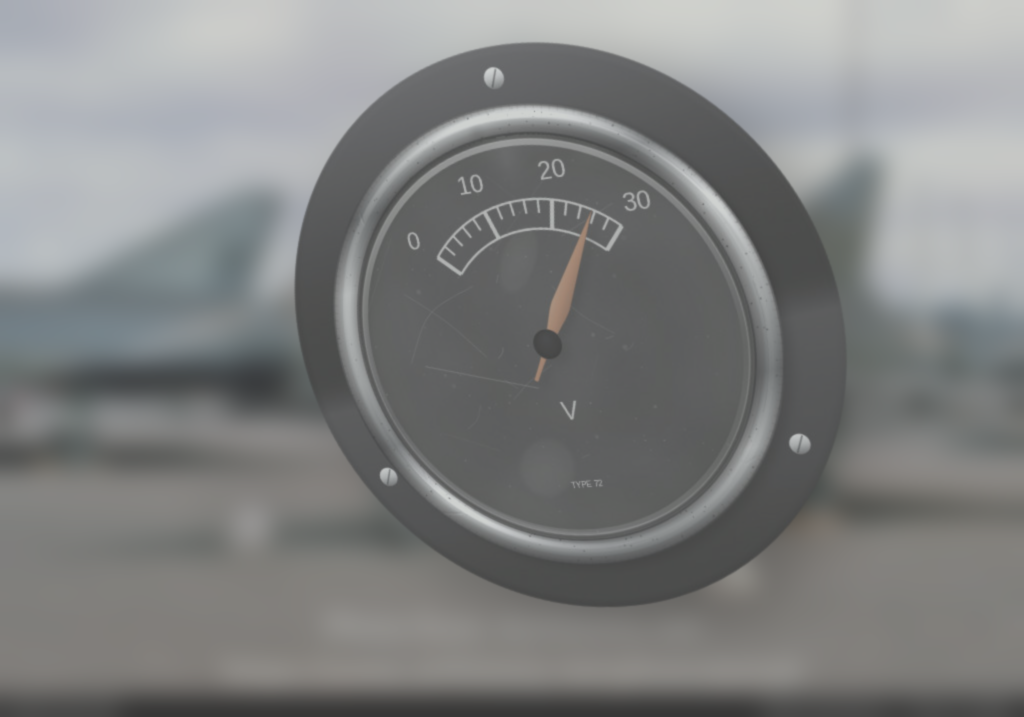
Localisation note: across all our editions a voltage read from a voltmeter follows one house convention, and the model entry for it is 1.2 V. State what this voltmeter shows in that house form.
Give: 26 V
